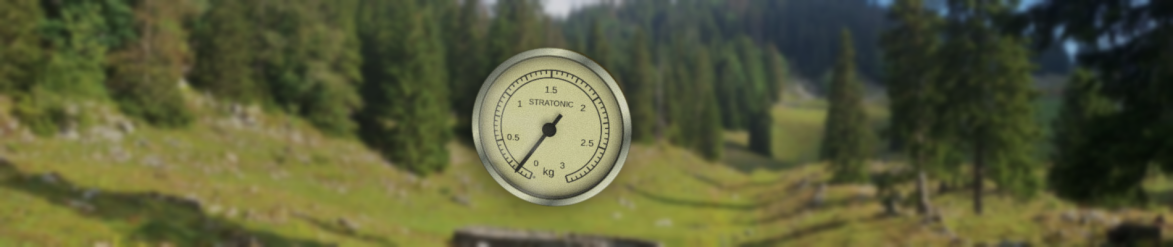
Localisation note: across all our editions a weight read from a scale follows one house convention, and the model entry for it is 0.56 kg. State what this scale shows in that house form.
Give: 0.15 kg
